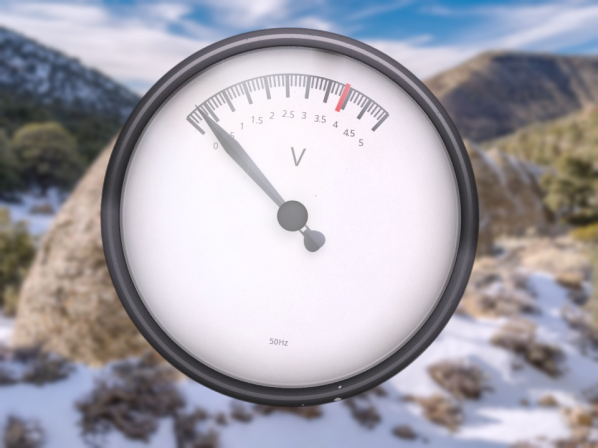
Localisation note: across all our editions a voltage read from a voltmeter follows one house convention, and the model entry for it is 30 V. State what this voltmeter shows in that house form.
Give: 0.3 V
